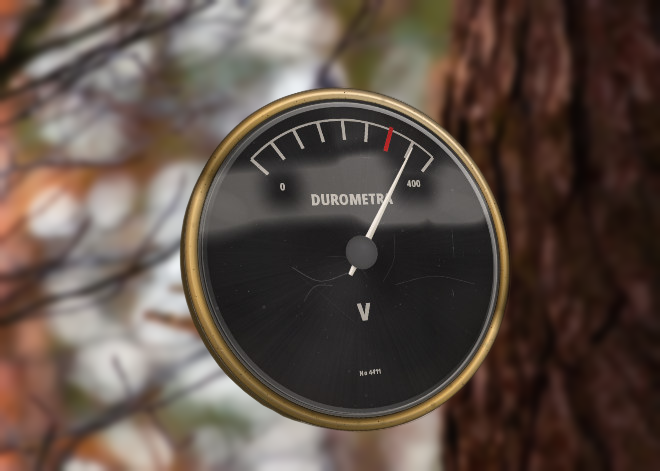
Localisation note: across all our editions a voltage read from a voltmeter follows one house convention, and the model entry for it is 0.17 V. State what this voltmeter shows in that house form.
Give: 350 V
